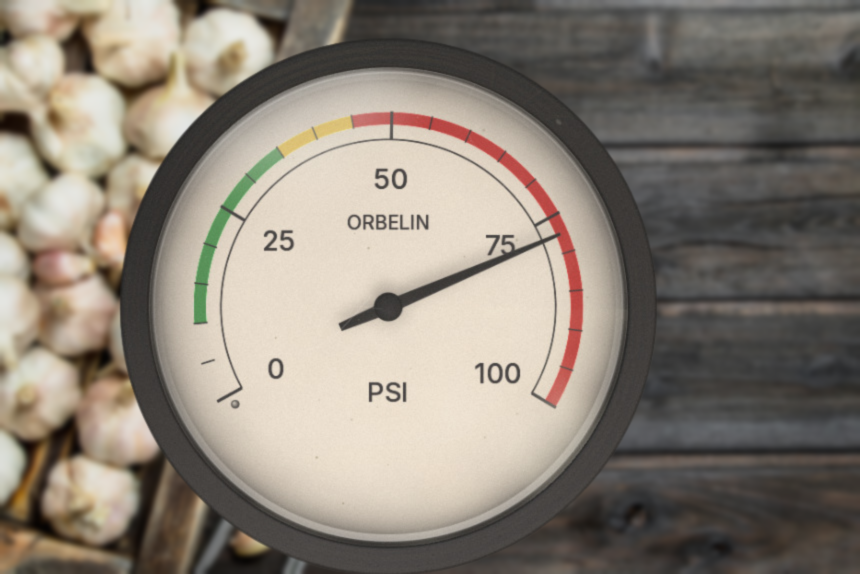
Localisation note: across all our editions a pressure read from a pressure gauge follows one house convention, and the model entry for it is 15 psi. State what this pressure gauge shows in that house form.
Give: 77.5 psi
